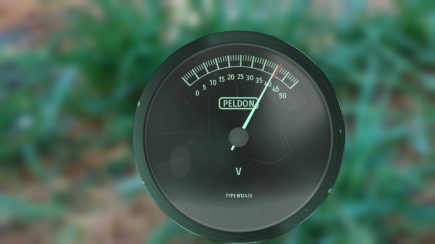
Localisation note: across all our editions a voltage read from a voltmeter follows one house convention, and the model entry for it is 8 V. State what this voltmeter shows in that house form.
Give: 40 V
